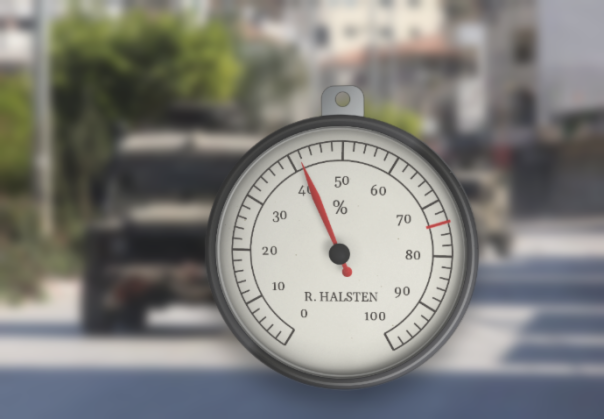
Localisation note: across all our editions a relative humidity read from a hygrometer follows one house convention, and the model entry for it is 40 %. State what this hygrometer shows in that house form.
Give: 42 %
